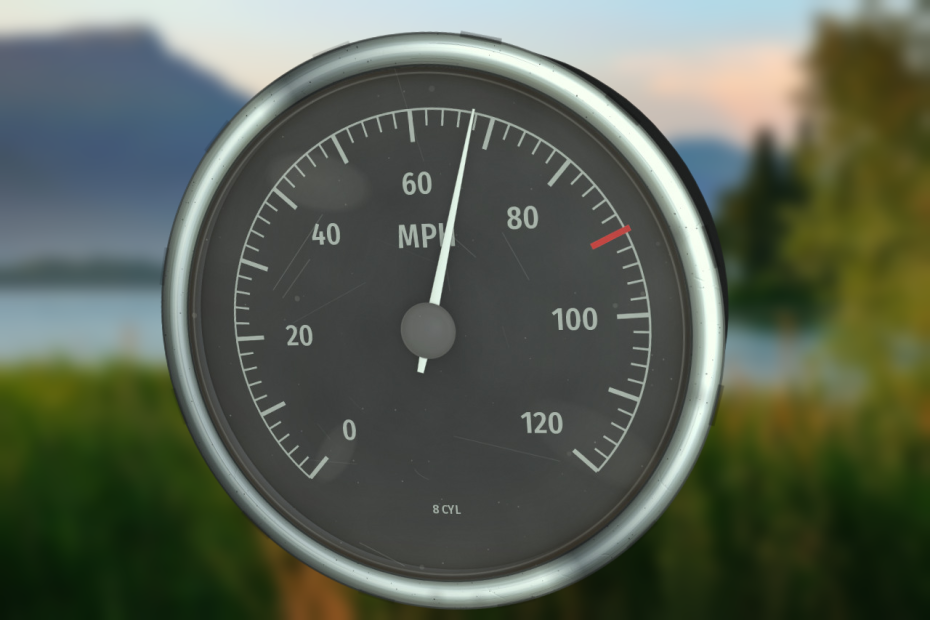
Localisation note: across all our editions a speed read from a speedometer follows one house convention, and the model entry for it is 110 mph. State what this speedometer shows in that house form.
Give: 68 mph
